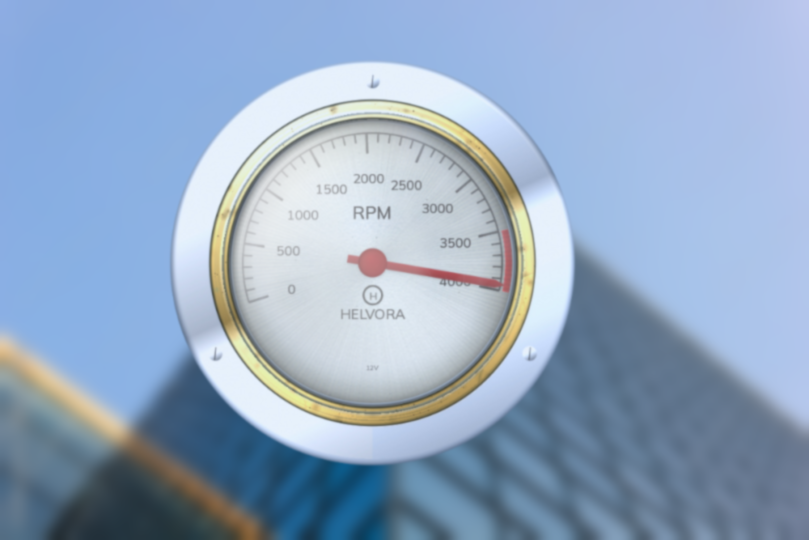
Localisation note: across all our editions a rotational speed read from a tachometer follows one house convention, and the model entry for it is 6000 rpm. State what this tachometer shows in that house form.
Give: 3950 rpm
